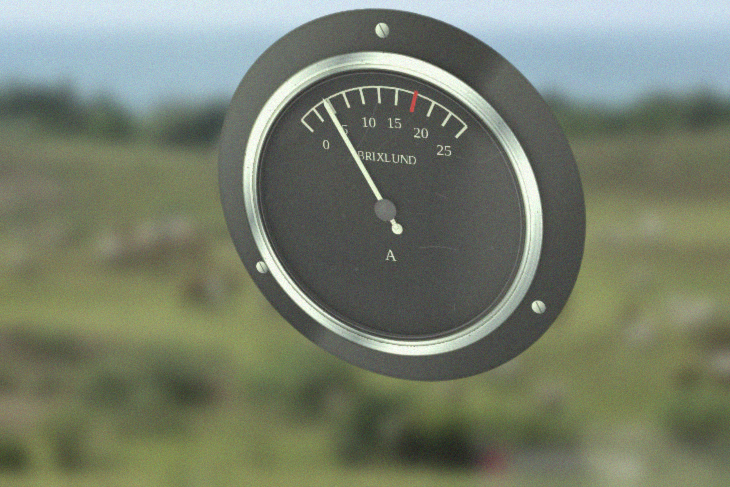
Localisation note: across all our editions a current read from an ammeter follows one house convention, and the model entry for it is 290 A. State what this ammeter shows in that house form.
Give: 5 A
